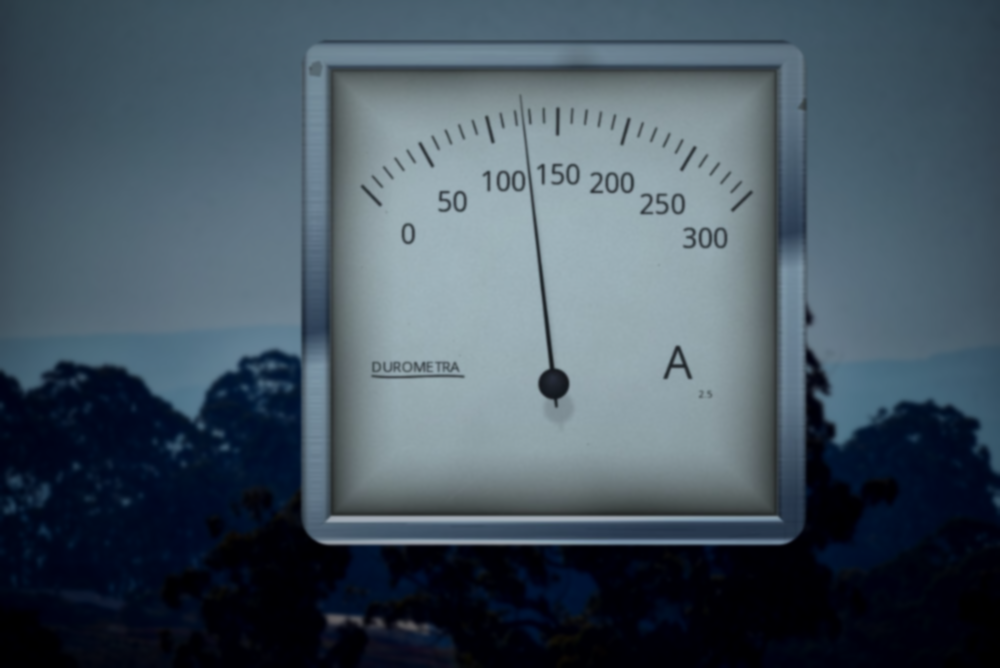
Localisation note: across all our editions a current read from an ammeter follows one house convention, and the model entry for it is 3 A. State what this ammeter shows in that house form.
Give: 125 A
